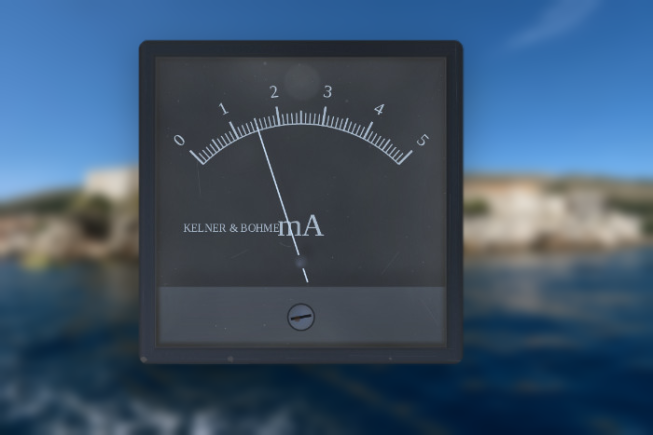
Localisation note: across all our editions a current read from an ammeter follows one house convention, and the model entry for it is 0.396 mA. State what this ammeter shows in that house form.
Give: 1.5 mA
